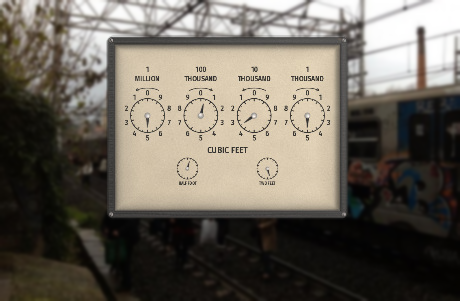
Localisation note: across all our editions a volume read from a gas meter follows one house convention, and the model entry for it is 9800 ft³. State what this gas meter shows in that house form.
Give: 503500 ft³
